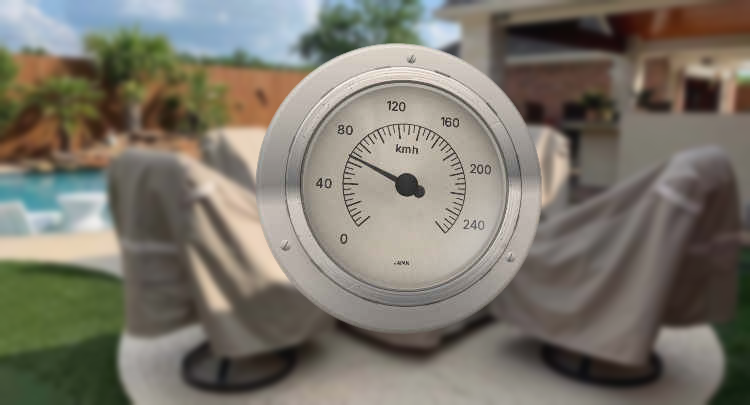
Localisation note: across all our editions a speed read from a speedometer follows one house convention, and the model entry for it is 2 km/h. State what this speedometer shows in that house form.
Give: 65 km/h
